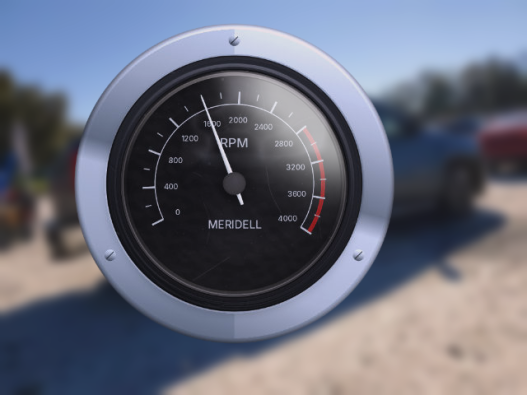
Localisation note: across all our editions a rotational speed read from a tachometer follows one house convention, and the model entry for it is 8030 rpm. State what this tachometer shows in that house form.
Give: 1600 rpm
